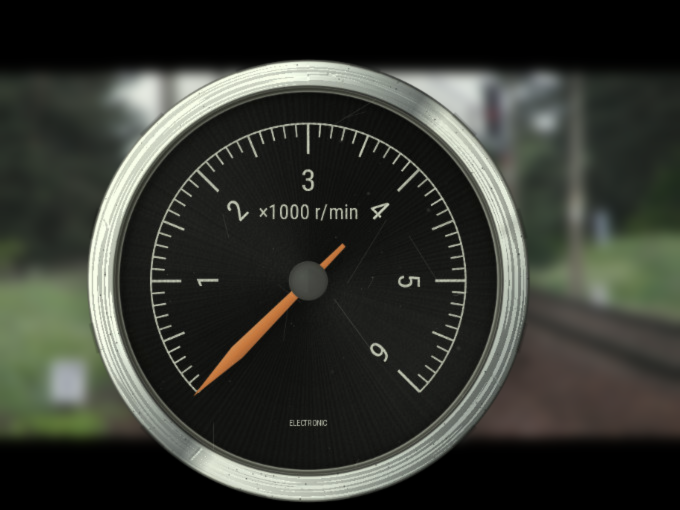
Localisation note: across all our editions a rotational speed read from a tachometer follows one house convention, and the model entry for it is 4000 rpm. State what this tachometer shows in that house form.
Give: 0 rpm
